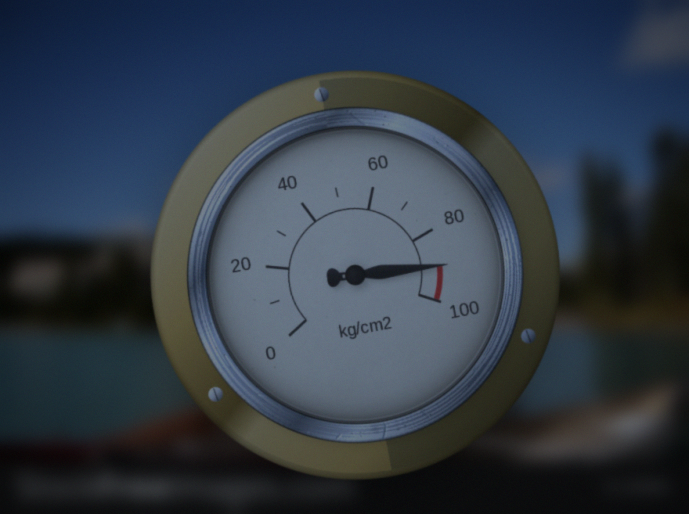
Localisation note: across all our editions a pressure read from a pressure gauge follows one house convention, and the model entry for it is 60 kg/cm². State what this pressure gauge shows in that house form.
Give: 90 kg/cm²
